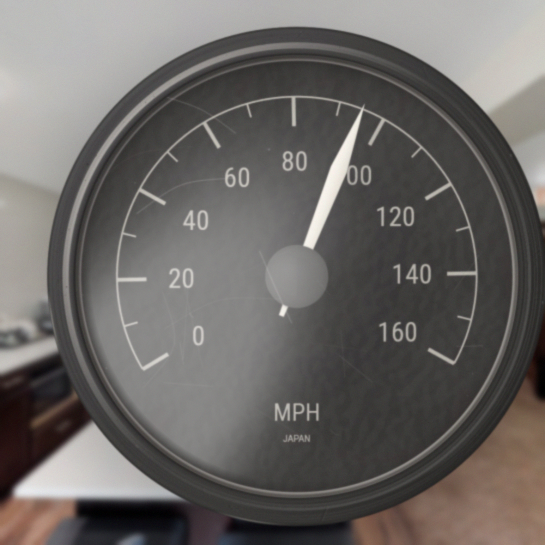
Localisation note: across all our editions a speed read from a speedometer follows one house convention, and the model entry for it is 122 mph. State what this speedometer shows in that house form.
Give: 95 mph
